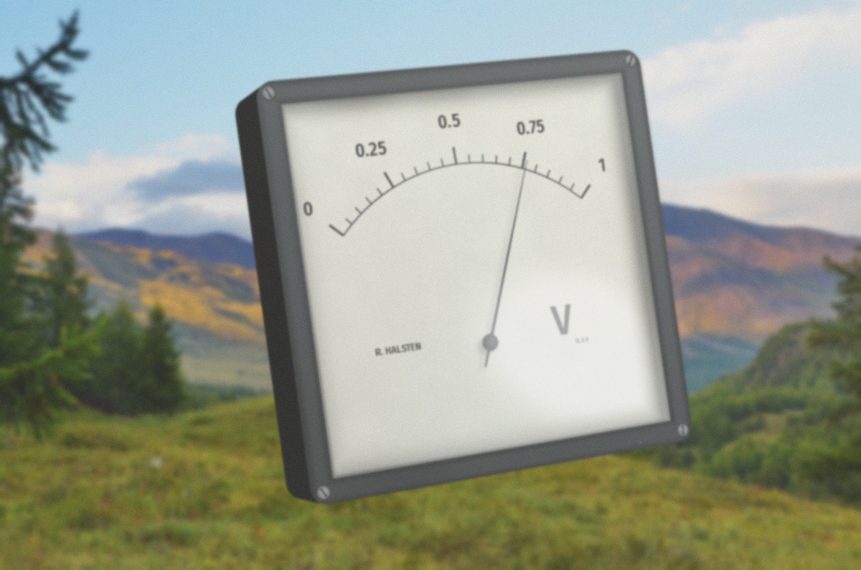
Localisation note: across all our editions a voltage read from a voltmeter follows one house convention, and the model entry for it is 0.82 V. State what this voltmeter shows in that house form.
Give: 0.75 V
